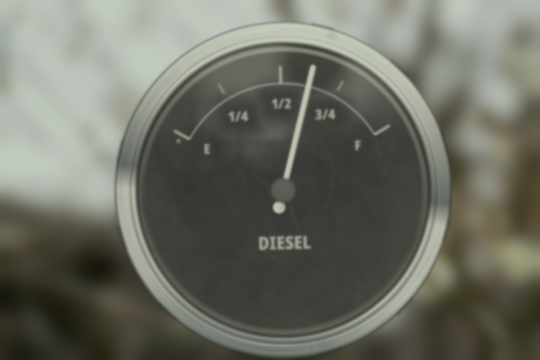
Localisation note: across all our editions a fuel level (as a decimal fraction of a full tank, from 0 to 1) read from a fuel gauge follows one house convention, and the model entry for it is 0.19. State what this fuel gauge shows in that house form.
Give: 0.625
